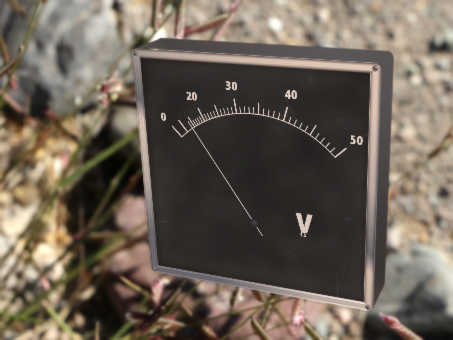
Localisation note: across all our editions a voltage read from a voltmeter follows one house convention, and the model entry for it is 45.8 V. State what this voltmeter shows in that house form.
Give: 15 V
